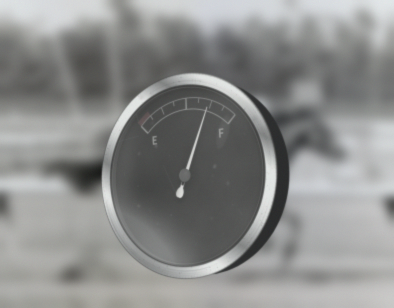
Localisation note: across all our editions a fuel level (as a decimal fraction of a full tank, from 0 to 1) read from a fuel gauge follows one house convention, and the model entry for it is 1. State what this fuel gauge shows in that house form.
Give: 0.75
